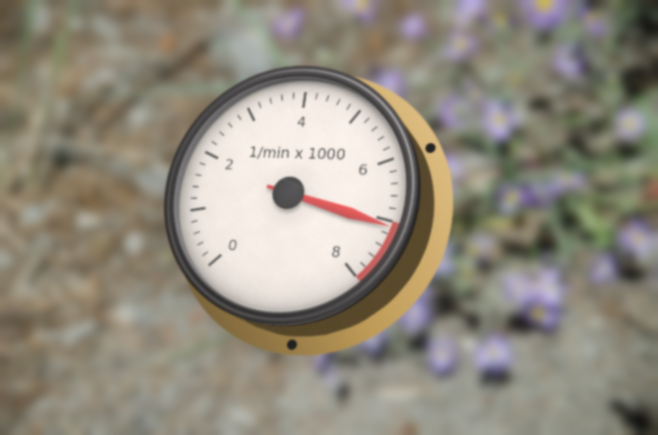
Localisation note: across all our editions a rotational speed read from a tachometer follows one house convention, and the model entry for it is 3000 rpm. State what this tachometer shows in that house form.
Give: 7100 rpm
